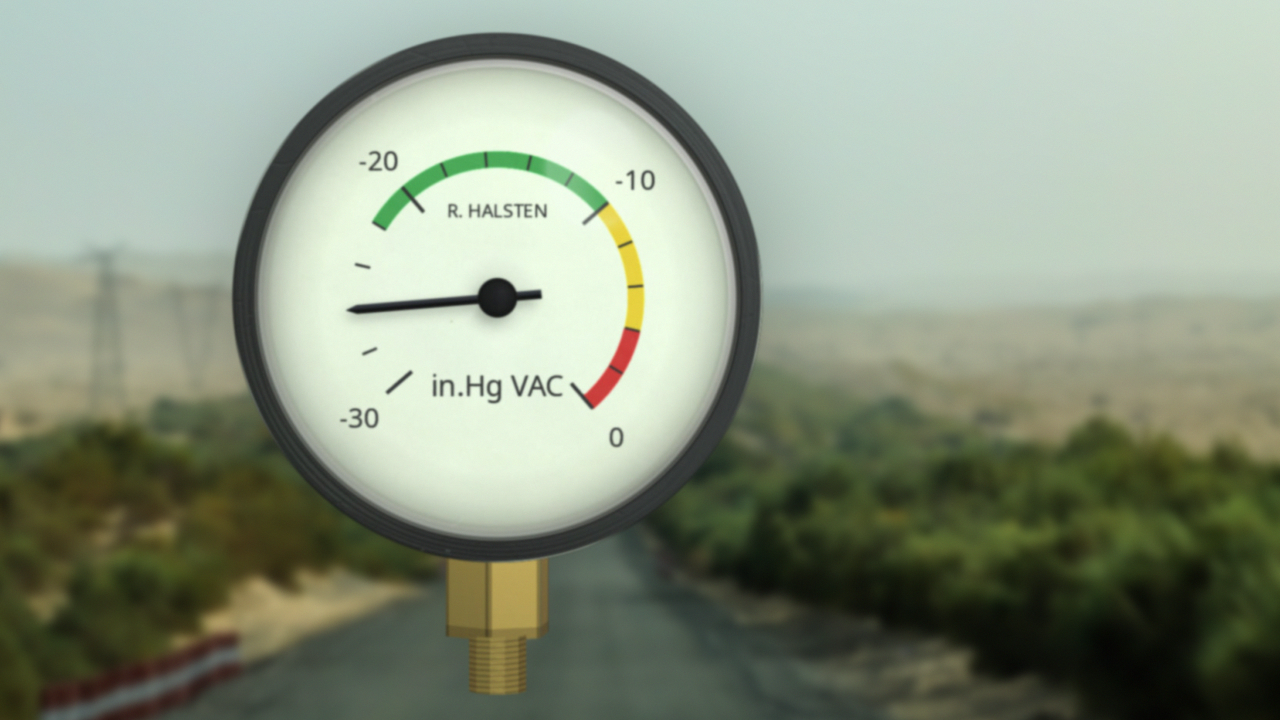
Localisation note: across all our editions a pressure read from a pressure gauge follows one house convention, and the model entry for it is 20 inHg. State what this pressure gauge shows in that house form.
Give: -26 inHg
